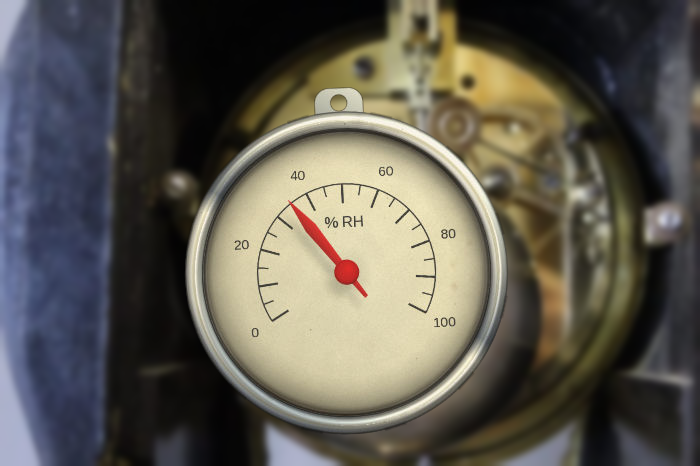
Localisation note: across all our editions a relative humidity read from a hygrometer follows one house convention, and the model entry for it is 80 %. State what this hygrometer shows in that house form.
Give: 35 %
